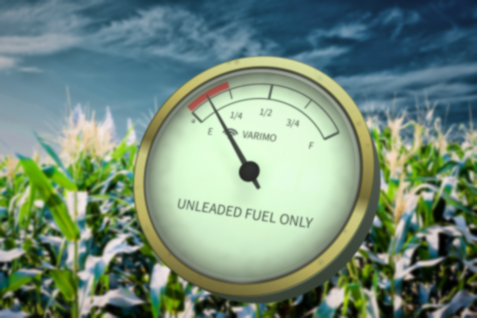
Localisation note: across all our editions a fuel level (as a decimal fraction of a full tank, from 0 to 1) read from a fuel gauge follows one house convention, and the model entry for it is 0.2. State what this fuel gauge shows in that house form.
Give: 0.125
